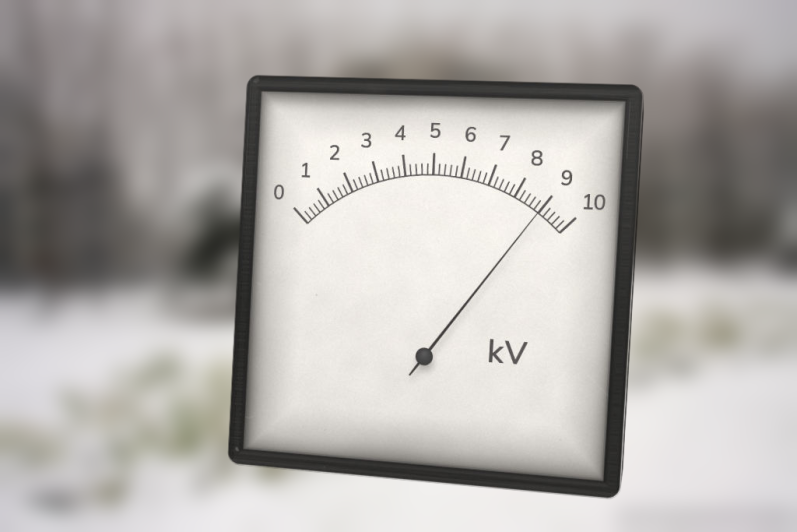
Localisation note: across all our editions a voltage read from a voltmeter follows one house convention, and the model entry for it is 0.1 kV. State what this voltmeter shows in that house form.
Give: 9 kV
